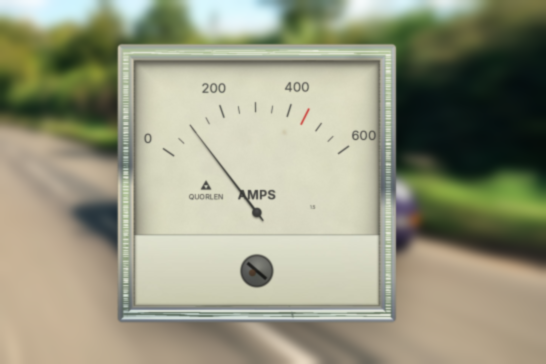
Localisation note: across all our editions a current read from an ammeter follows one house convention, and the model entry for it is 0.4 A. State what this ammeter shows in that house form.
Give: 100 A
